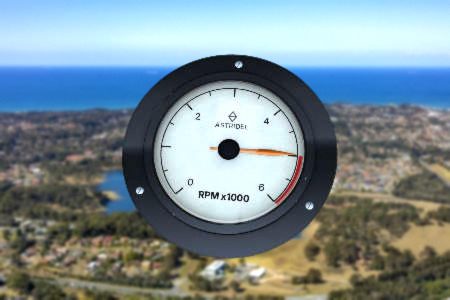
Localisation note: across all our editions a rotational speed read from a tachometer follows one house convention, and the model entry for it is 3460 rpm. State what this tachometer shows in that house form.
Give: 5000 rpm
